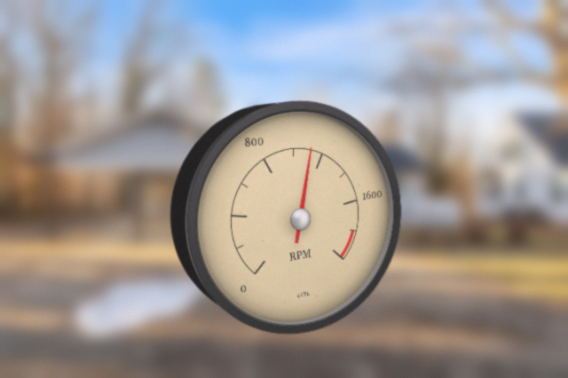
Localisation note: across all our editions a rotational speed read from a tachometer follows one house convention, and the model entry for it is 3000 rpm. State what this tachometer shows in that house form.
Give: 1100 rpm
